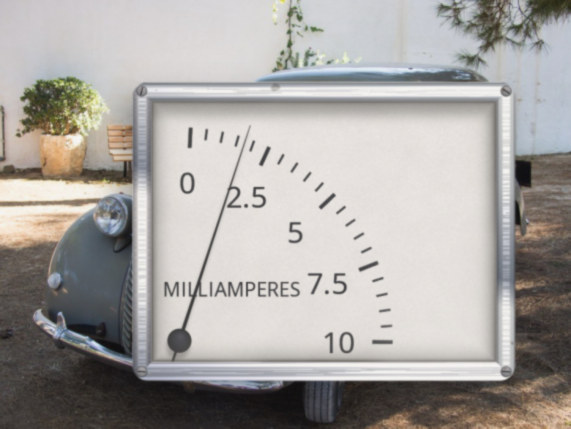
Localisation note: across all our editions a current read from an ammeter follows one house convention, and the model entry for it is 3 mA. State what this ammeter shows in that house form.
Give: 1.75 mA
